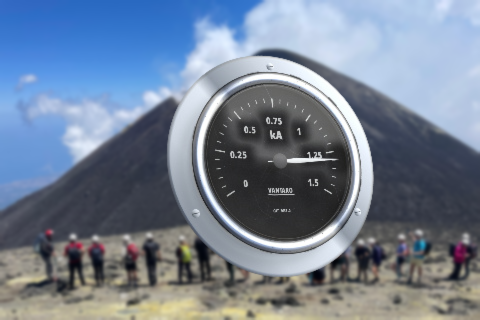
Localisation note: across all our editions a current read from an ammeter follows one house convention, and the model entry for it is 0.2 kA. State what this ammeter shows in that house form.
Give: 1.3 kA
